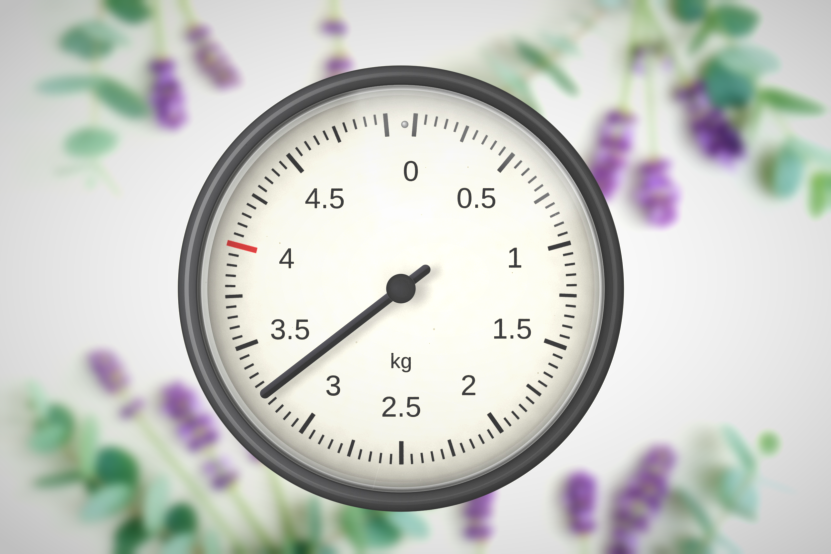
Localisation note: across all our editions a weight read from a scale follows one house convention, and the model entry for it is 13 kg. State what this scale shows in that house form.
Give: 3.25 kg
